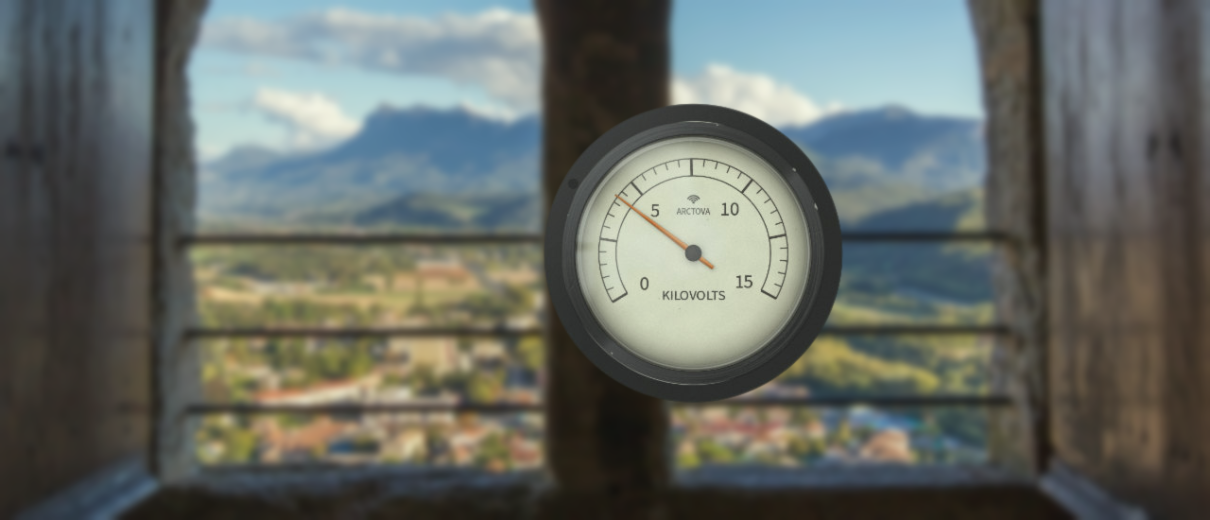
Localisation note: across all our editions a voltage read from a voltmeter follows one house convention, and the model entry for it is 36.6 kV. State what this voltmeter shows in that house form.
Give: 4.25 kV
